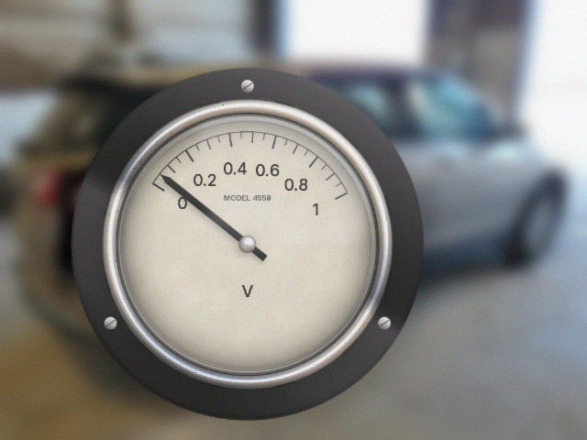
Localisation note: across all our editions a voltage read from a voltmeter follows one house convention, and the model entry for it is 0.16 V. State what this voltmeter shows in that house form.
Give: 0.05 V
